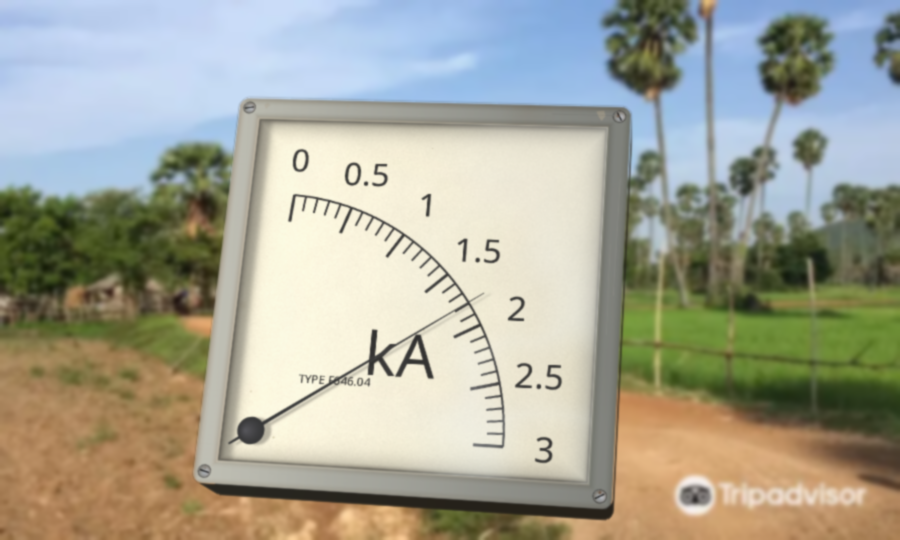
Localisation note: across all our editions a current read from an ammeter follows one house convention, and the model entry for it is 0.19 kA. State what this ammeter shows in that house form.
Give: 1.8 kA
